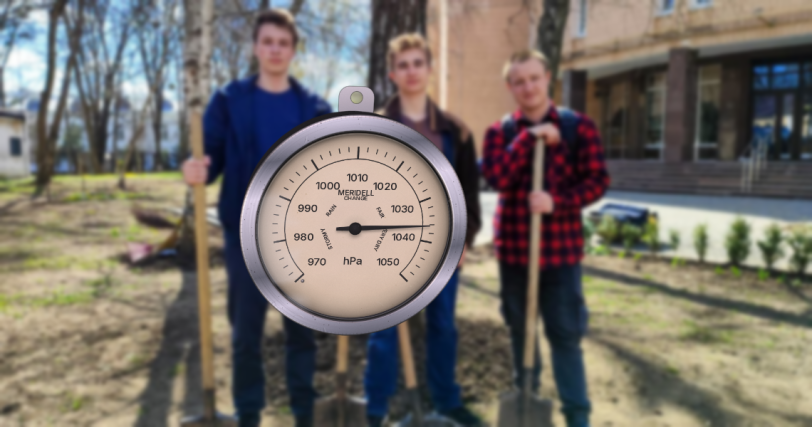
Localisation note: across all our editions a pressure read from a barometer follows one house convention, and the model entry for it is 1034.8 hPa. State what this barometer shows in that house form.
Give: 1036 hPa
